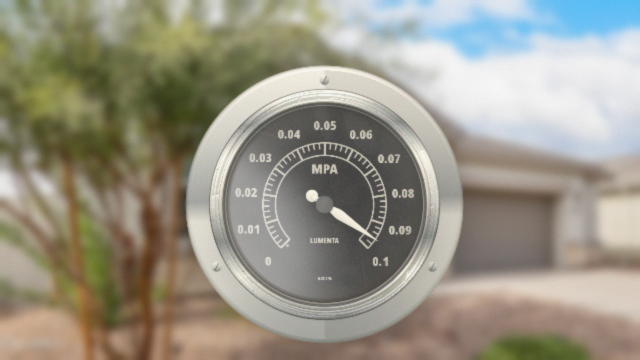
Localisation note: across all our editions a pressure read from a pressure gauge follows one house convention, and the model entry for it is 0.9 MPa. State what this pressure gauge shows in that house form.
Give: 0.096 MPa
